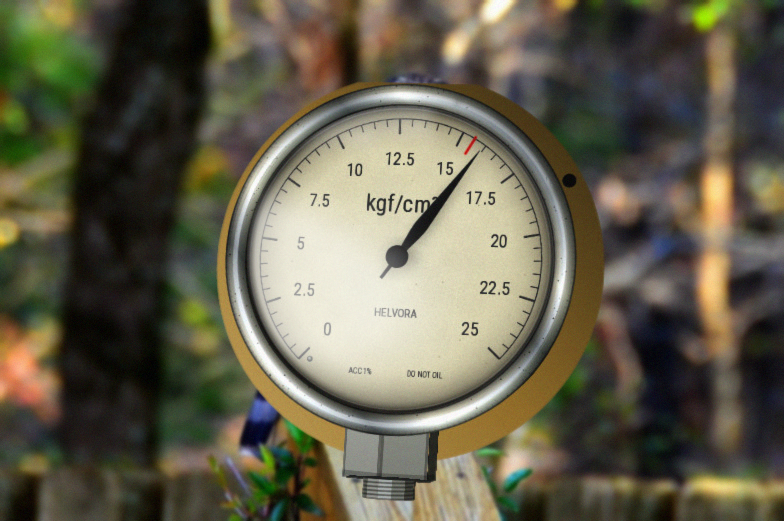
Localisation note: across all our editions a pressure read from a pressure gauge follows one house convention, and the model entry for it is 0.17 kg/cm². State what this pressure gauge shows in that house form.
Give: 16 kg/cm²
